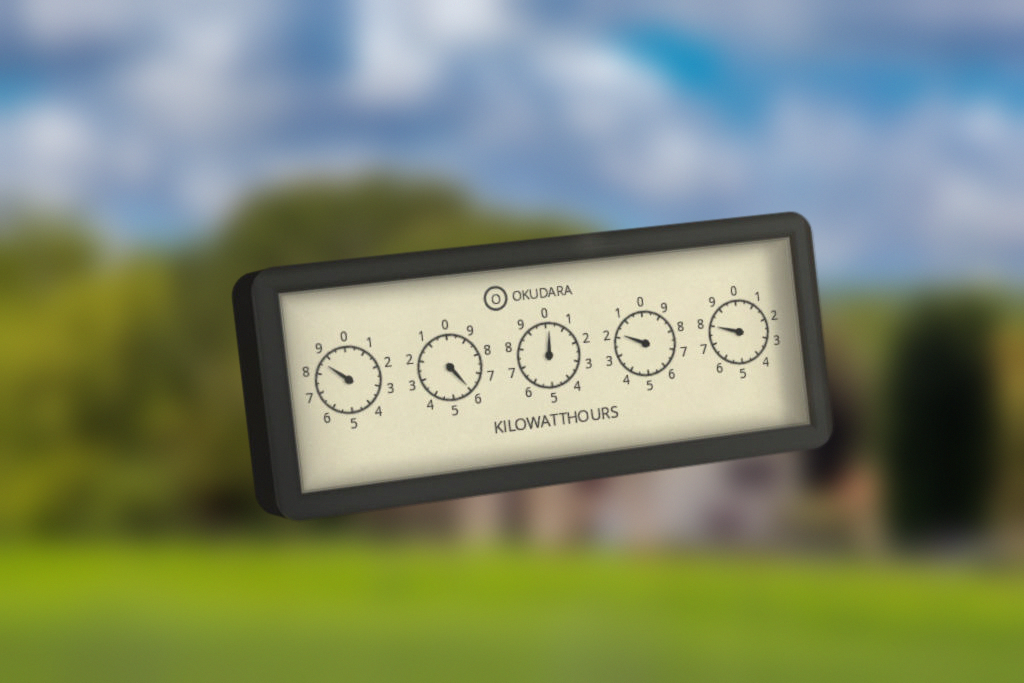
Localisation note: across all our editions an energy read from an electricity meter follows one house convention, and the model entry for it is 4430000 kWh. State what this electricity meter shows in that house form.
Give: 86018 kWh
